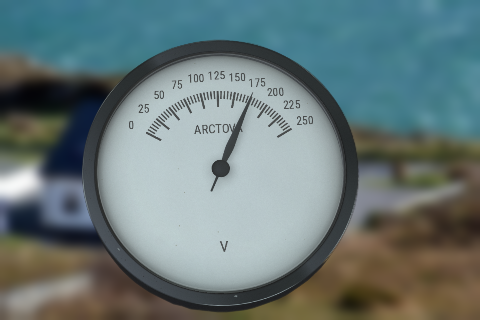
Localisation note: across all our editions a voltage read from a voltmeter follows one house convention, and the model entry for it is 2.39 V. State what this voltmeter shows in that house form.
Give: 175 V
